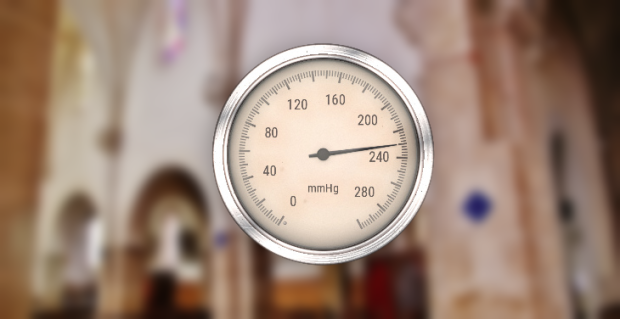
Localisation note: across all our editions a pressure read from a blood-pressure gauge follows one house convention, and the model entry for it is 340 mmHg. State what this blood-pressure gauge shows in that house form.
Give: 230 mmHg
